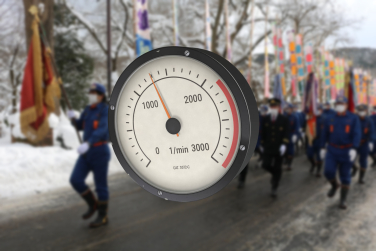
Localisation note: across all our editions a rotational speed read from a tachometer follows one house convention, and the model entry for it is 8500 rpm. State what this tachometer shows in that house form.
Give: 1300 rpm
